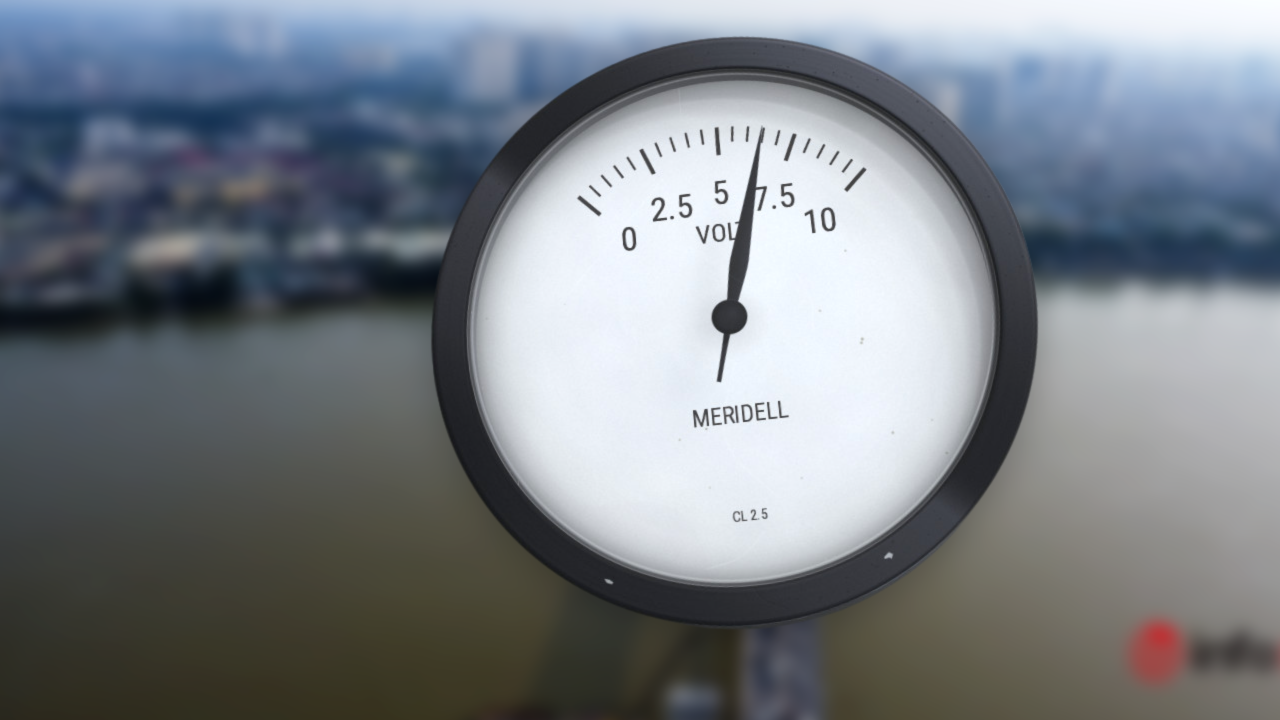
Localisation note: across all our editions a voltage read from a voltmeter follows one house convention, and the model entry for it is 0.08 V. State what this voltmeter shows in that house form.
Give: 6.5 V
